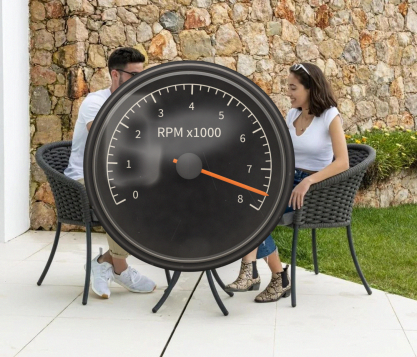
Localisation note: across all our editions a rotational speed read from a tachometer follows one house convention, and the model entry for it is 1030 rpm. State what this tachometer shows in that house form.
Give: 7600 rpm
